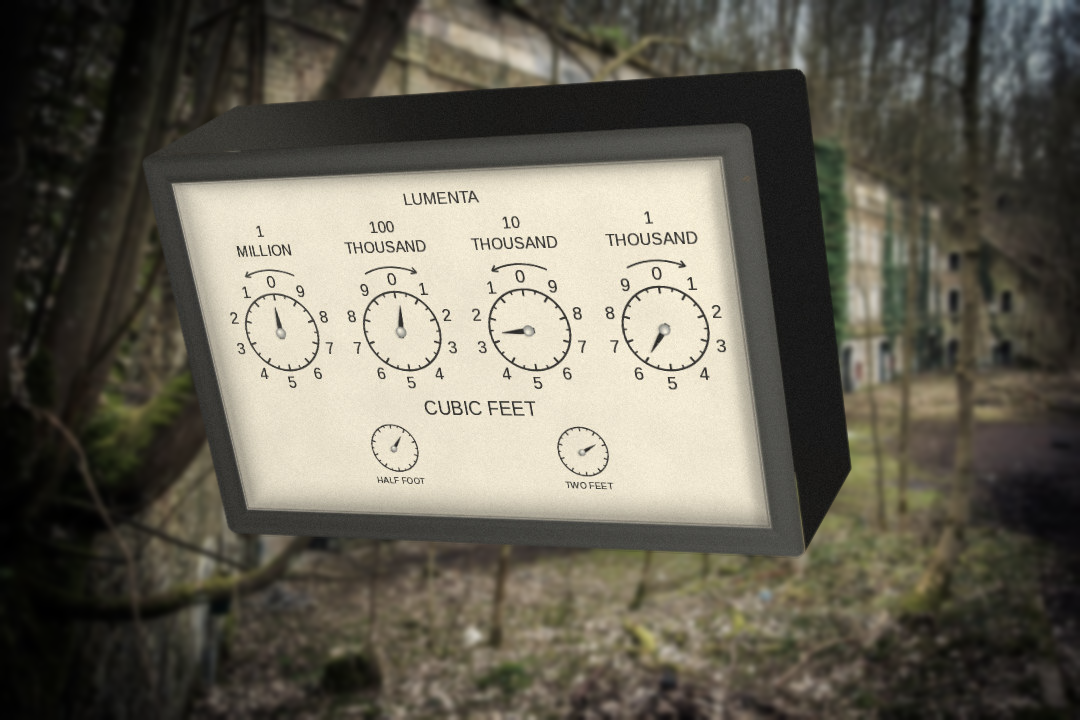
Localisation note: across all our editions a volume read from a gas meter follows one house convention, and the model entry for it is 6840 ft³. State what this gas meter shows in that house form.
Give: 2600 ft³
